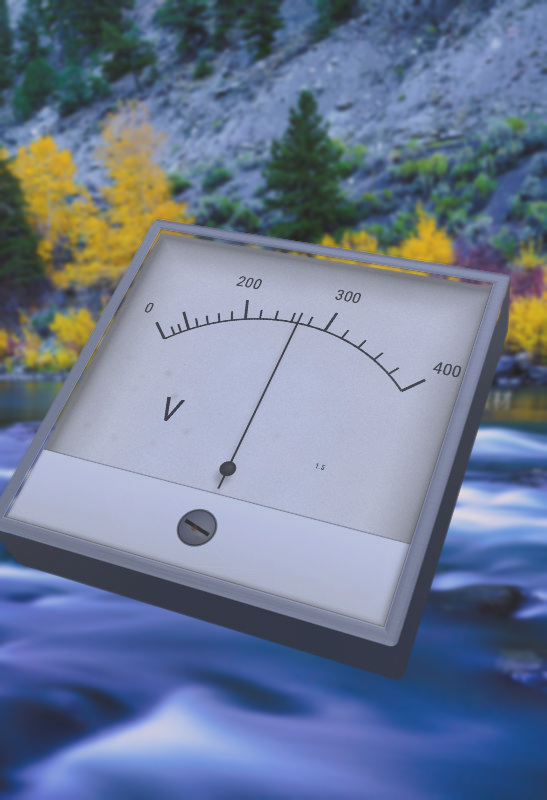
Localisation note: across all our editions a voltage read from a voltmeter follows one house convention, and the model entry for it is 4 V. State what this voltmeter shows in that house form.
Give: 270 V
